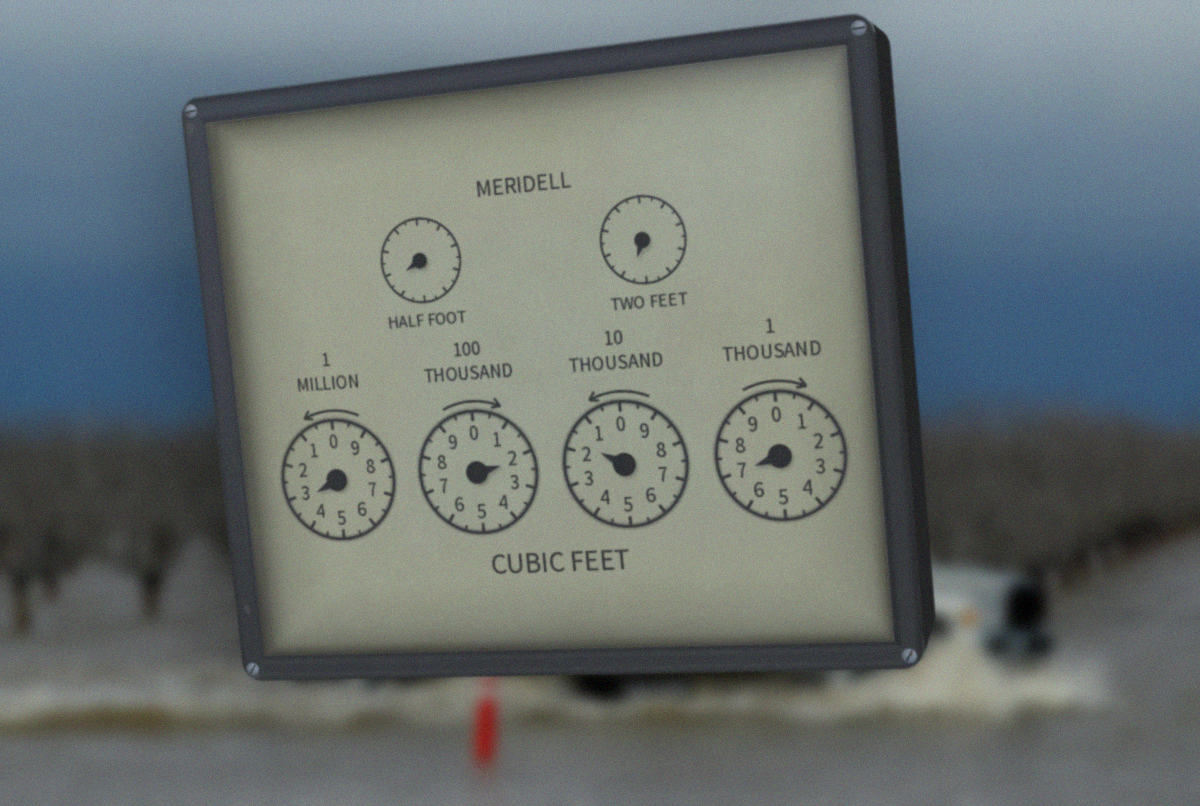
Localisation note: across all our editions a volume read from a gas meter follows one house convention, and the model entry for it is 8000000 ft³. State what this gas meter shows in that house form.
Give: 321700 ft³
